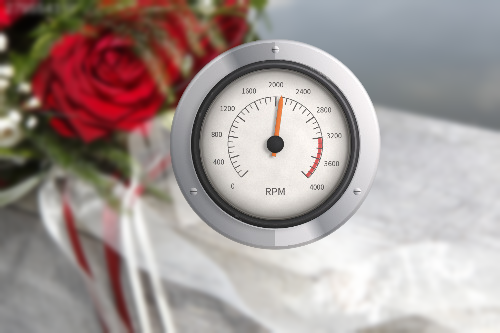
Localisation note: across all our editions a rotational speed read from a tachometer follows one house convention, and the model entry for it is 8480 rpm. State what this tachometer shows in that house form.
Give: 2100 rpm
